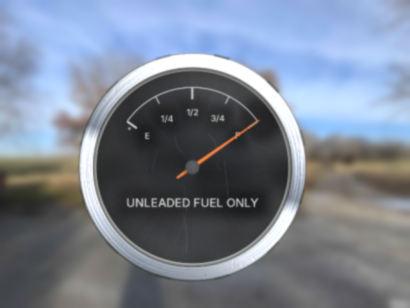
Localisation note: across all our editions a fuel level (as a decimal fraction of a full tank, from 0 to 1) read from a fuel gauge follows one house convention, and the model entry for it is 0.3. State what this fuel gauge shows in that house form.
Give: 1
